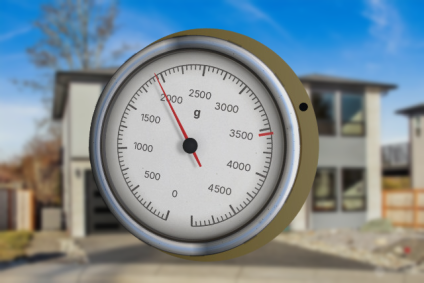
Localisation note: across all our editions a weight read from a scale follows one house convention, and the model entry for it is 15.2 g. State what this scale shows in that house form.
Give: 1950 g
